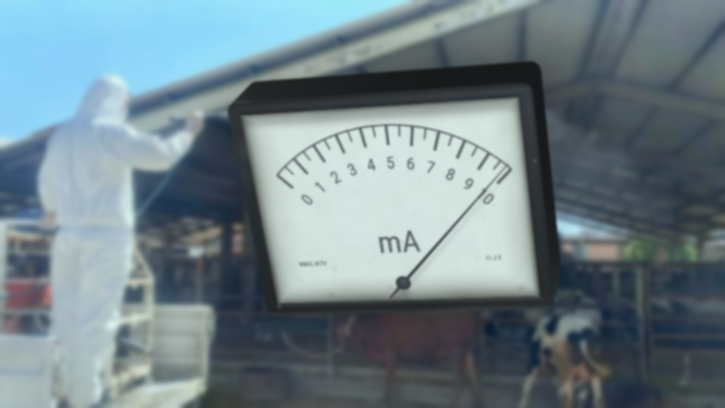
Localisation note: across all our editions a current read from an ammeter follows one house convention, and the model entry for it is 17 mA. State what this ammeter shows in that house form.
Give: 9.75 mA
